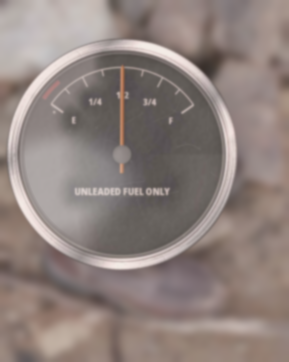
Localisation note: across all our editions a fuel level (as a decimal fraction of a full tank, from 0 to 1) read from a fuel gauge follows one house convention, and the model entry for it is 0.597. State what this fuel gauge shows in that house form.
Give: 0.5
